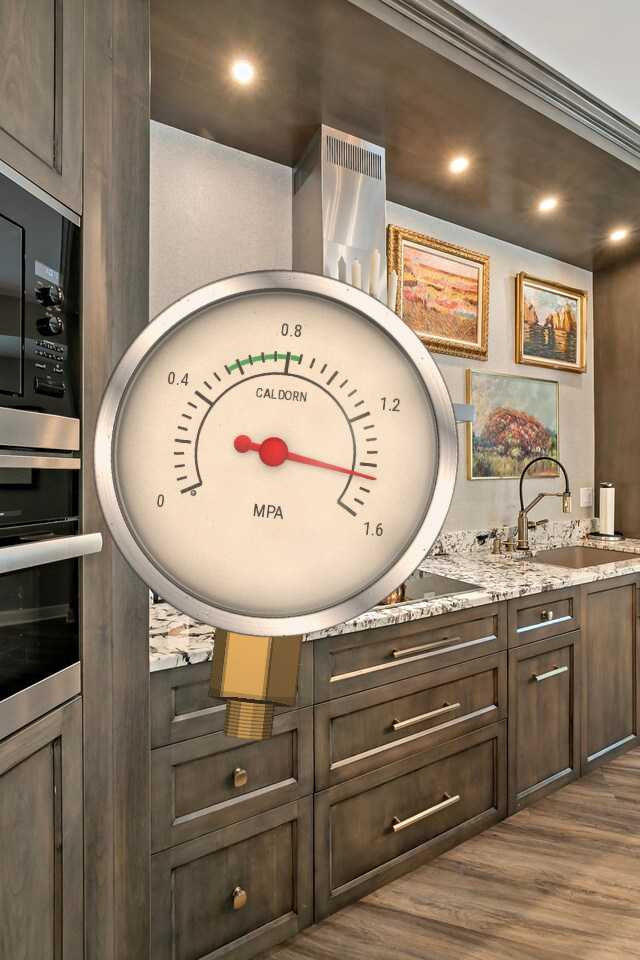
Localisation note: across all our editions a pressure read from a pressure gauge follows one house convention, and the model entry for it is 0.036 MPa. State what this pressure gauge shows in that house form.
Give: 1.45 MPa
